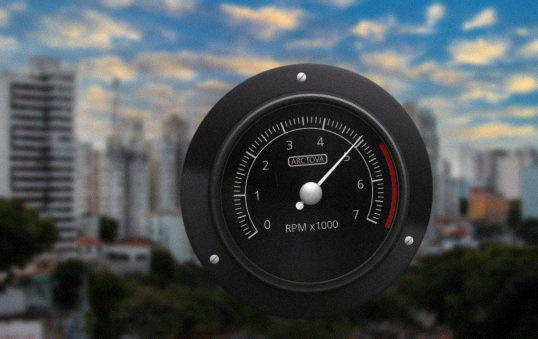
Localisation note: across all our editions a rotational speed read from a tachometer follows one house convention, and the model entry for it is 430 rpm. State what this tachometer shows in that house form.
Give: 4900 rpm
